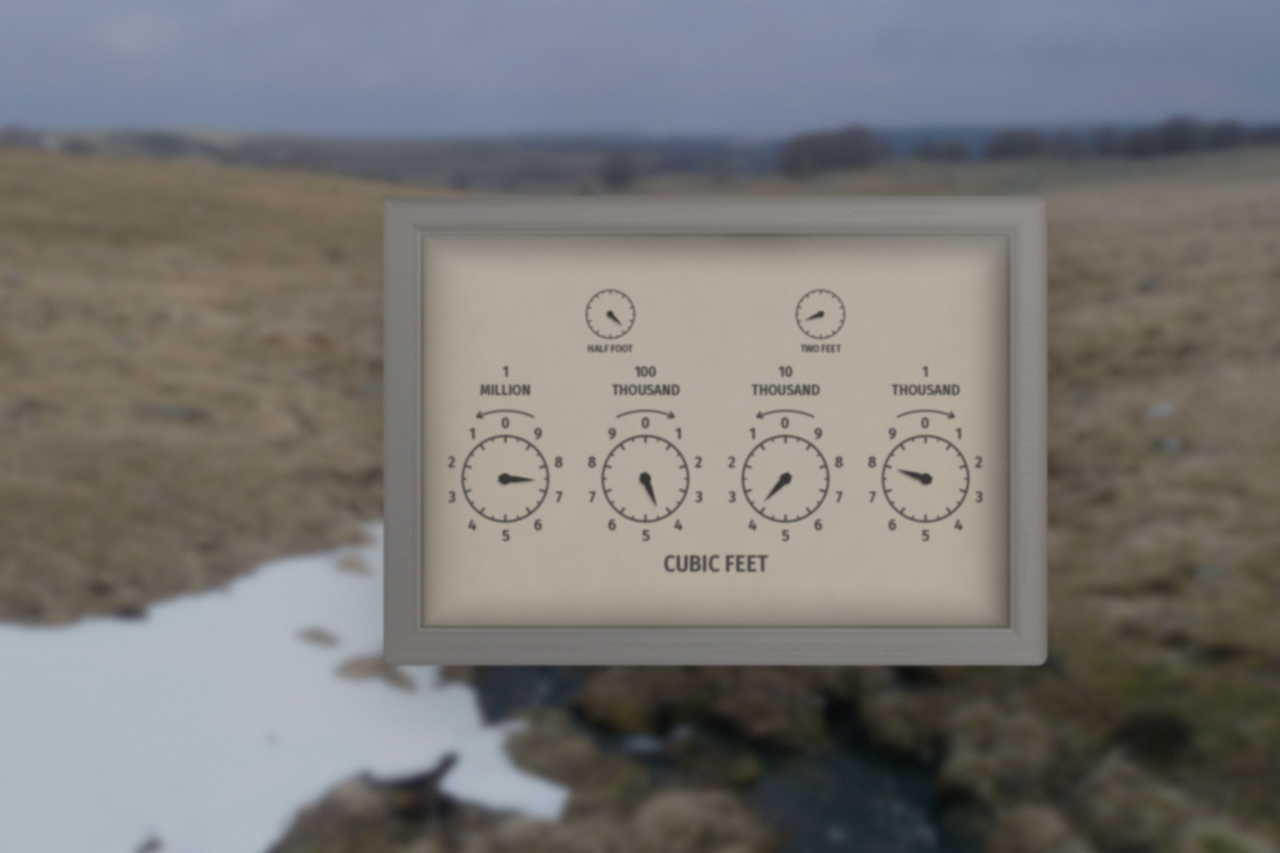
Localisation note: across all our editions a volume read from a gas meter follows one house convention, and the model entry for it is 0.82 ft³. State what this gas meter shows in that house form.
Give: 743800 ft³
